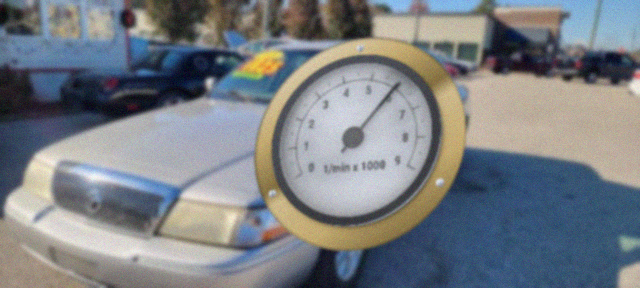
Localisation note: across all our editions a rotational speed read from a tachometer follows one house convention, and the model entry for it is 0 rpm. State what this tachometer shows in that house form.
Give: 6000 rpm
